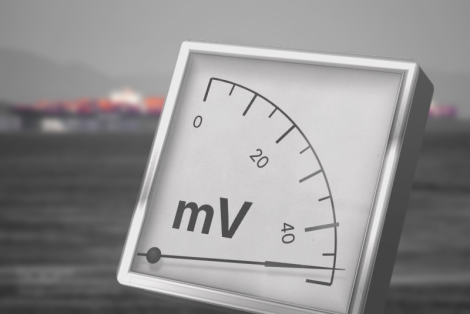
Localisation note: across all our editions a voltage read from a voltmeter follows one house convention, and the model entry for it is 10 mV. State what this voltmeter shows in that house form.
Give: 47.5 mV
